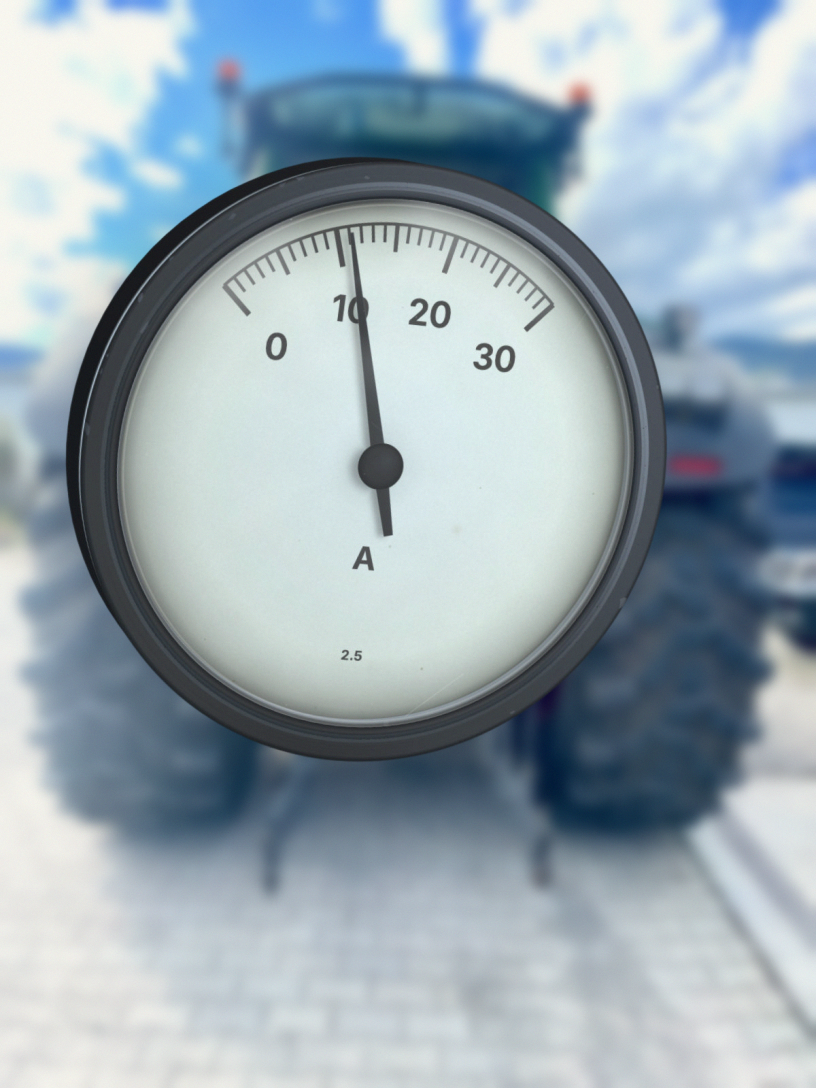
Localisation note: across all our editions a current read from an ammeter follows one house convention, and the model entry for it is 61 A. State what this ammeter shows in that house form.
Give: 11 A
